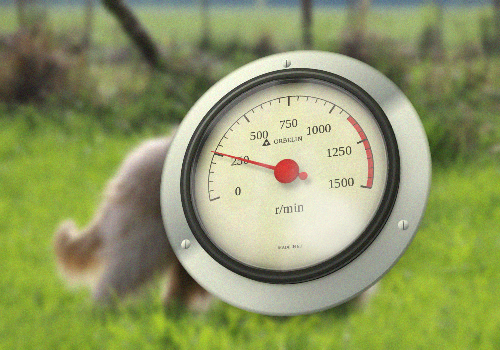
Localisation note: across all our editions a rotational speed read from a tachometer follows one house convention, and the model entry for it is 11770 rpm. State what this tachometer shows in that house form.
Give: 250 rpm
